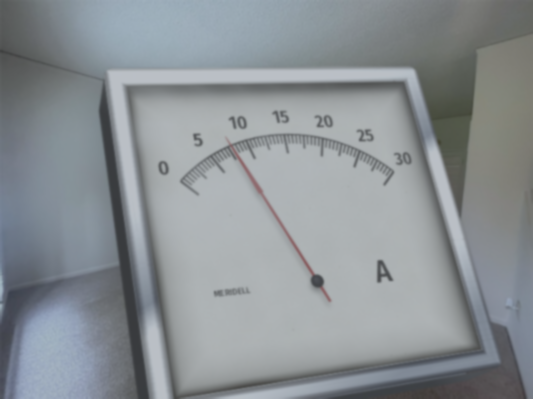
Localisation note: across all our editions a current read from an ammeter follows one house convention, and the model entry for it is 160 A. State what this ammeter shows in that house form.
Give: 7.5 A
